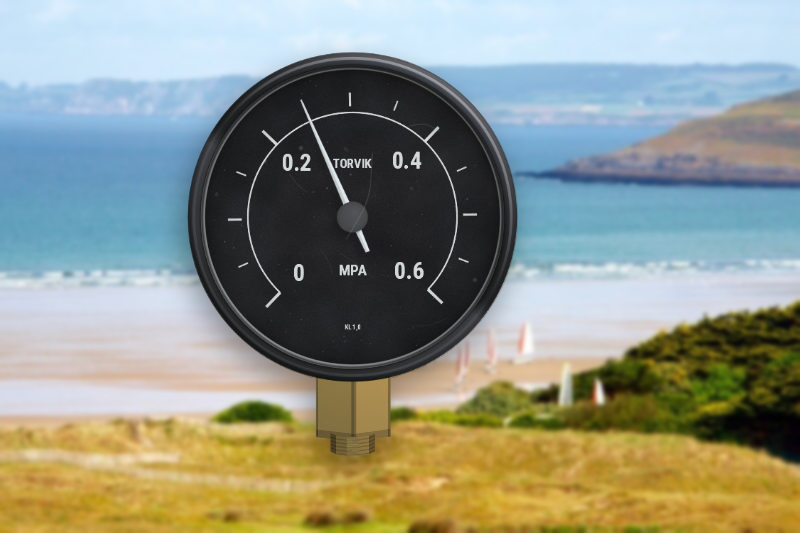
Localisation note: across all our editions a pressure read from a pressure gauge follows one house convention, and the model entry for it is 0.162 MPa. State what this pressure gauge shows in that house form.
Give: 0.25 MPa
